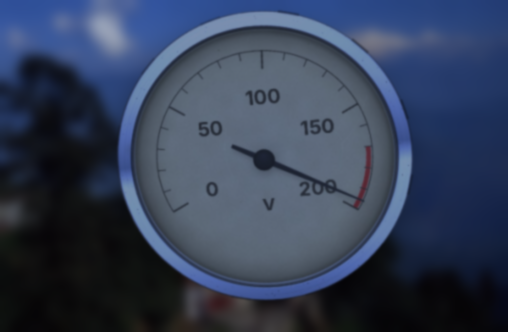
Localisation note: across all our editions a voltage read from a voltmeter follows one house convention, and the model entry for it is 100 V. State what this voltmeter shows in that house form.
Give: 195 V
